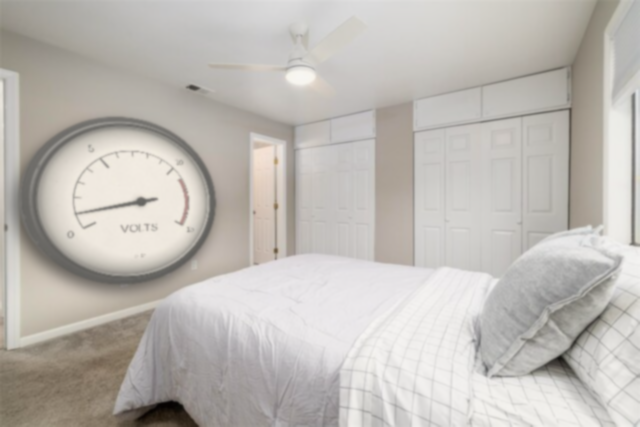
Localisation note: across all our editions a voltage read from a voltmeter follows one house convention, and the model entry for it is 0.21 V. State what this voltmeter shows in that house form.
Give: 1 V
